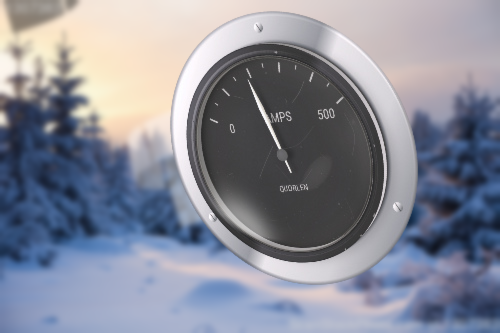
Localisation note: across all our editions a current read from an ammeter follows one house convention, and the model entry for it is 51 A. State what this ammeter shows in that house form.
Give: 200 A
